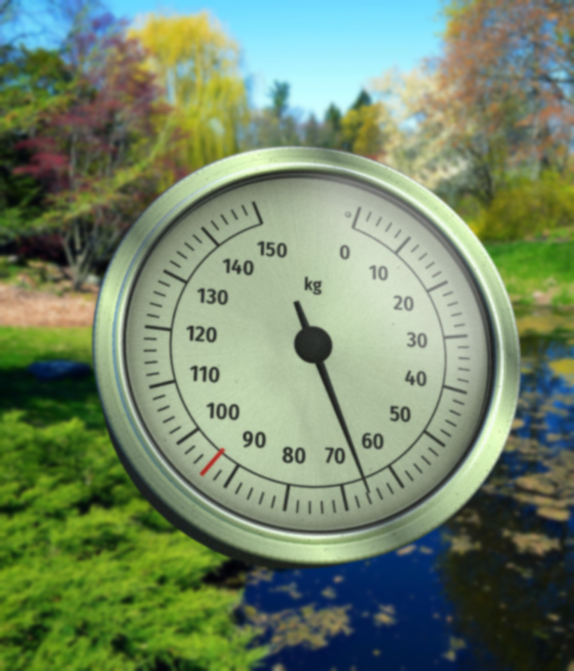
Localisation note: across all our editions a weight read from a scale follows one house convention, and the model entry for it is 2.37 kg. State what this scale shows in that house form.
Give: 66 kg
